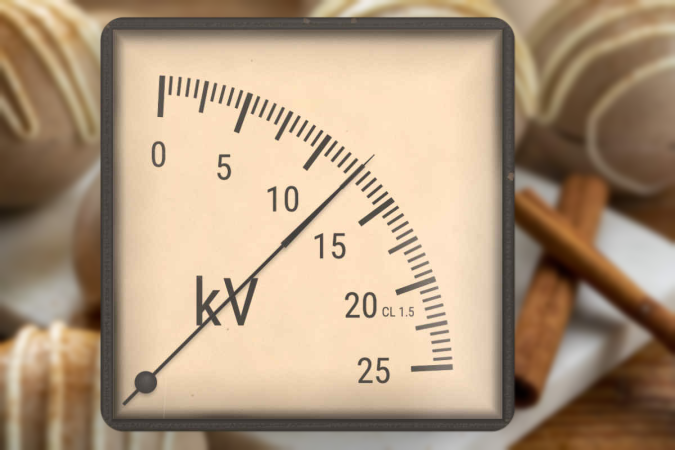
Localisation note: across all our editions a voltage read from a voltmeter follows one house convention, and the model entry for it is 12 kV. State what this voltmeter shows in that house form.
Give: 12.5 kV
